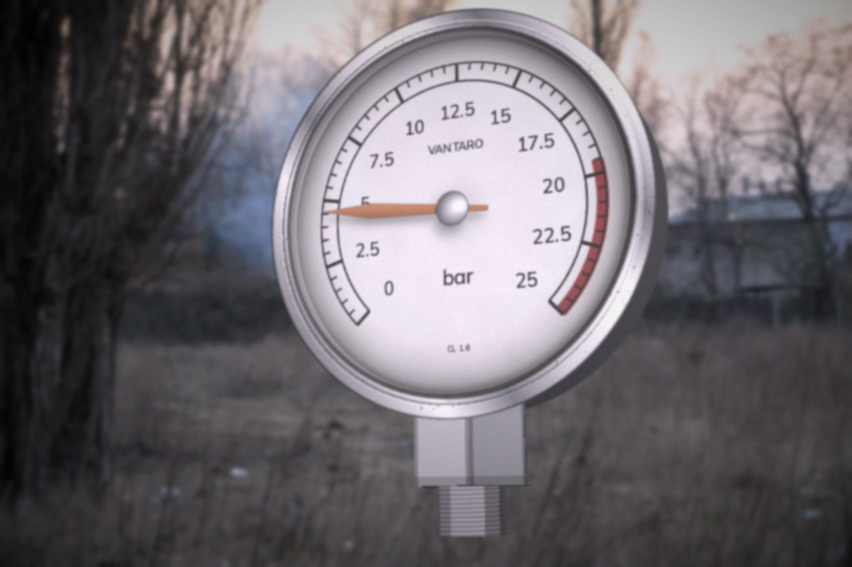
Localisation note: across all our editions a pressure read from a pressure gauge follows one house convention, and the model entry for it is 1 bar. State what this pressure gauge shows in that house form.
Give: 4.5 bar
